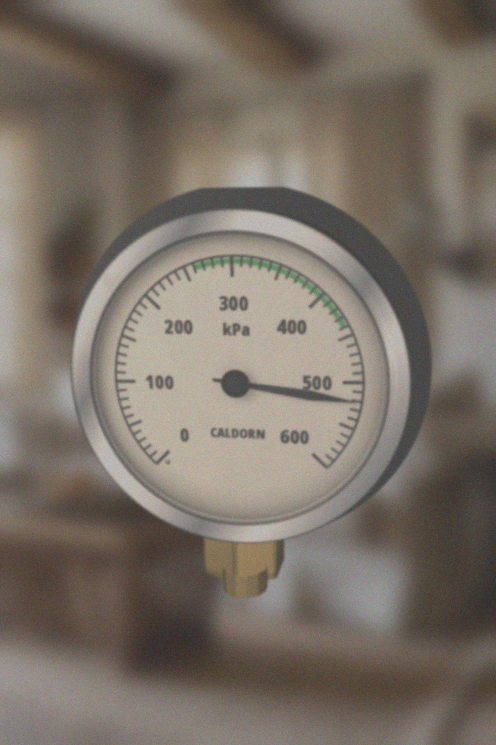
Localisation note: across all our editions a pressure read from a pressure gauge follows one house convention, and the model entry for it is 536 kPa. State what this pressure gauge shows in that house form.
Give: 520 kPa
